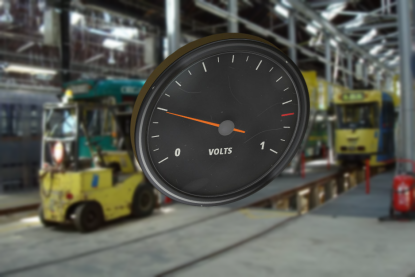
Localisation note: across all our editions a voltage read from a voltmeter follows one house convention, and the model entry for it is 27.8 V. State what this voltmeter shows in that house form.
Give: 0.2 V
